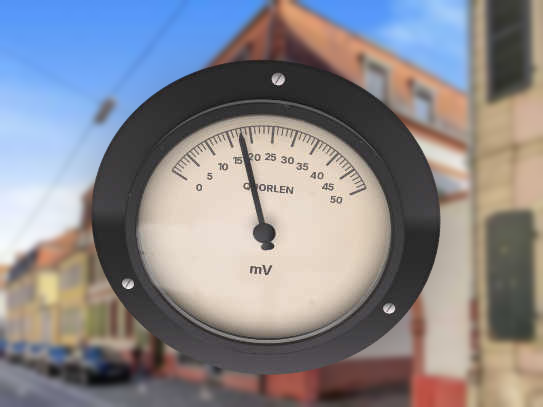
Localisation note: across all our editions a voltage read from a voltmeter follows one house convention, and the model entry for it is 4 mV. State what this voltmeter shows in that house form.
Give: 18 mV
